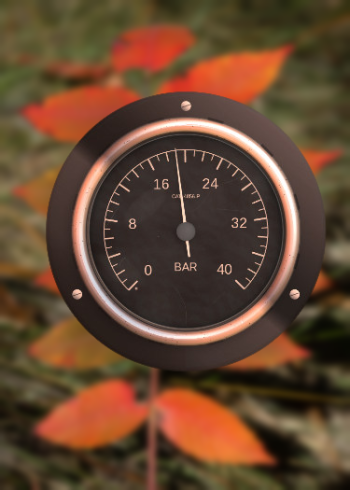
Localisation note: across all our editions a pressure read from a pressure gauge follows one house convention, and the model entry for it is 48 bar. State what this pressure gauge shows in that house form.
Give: 19 bar
